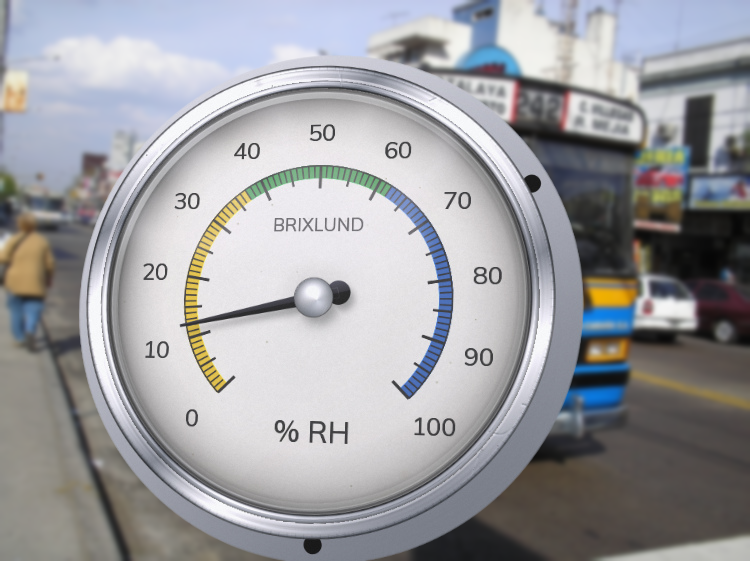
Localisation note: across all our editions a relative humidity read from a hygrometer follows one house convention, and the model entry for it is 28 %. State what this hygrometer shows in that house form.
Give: 12 %
